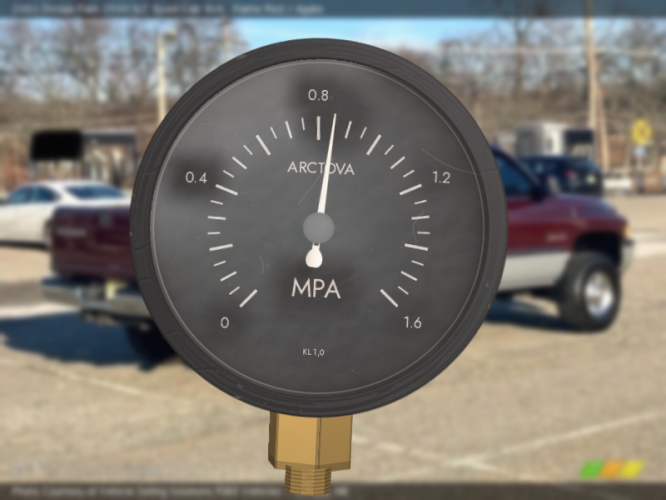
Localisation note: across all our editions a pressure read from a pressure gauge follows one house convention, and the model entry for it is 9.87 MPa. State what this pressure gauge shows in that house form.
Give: 0.85 MPa
